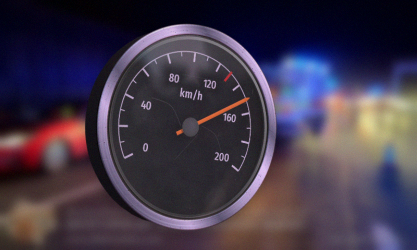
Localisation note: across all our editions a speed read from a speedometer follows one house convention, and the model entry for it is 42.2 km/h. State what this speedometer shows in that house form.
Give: 150 km/h
